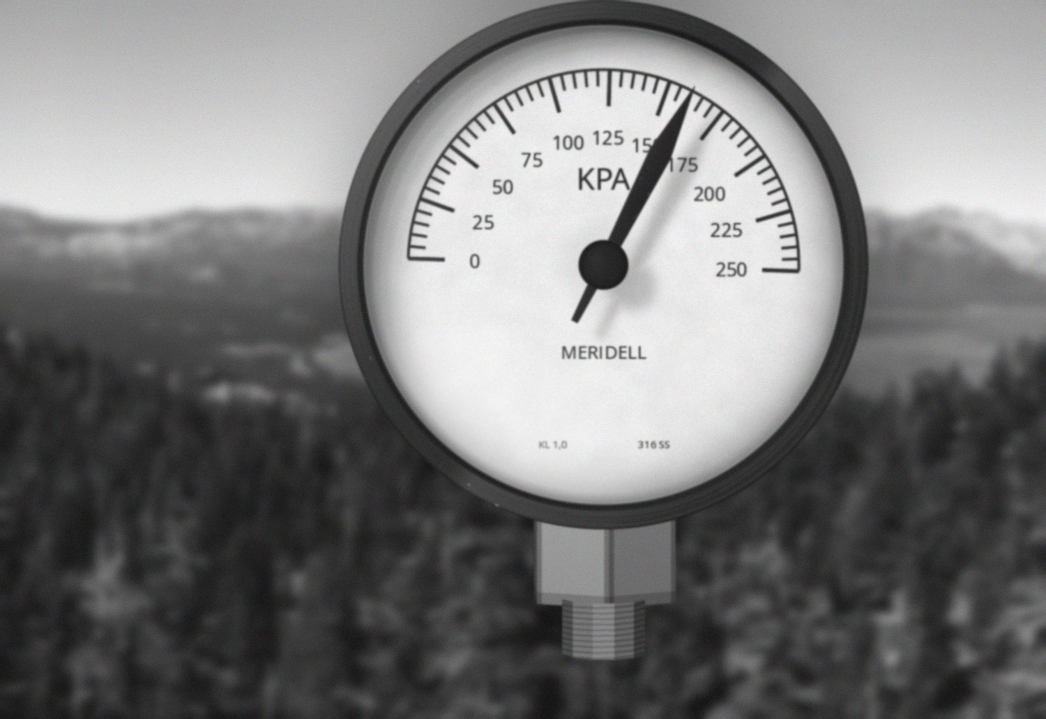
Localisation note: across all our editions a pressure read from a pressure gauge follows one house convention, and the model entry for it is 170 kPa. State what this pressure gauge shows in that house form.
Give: 160 kPa
